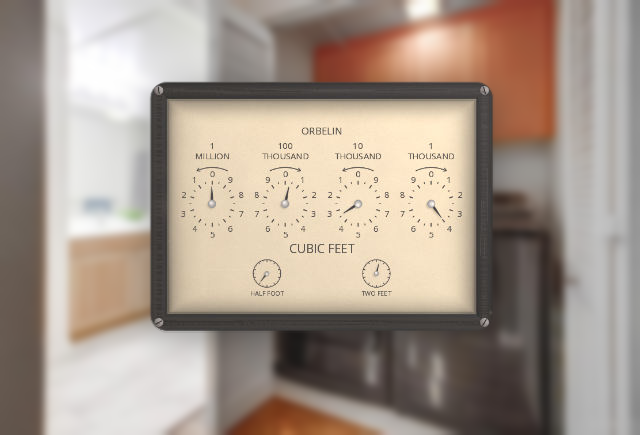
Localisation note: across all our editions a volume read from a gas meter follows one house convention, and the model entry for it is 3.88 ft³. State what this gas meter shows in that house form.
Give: 3400 ft³
